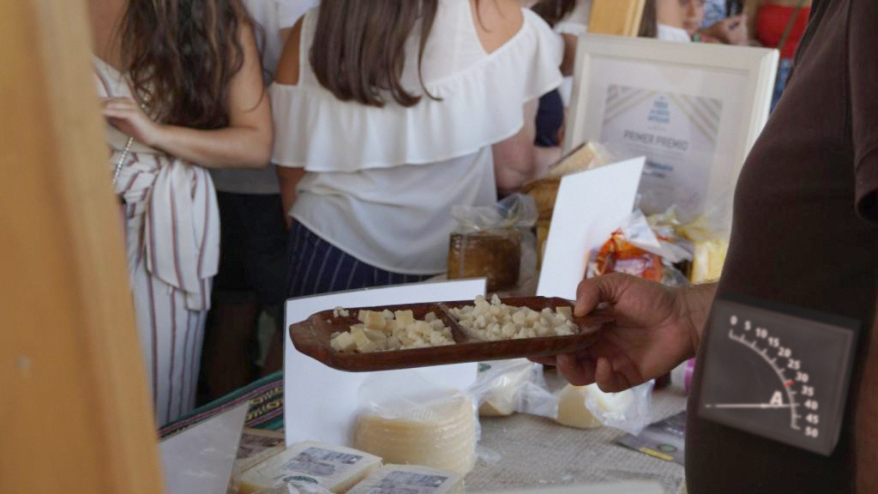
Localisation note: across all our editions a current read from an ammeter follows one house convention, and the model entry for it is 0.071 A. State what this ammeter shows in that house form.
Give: 40 A
